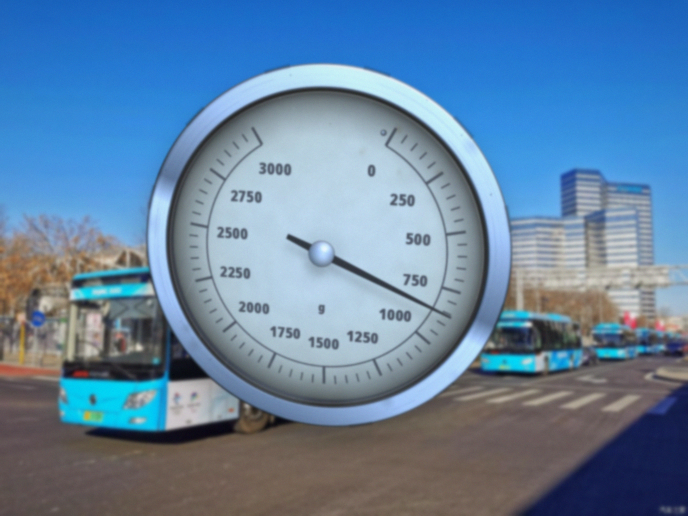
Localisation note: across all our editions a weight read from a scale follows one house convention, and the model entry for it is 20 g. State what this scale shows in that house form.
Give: 850 g
